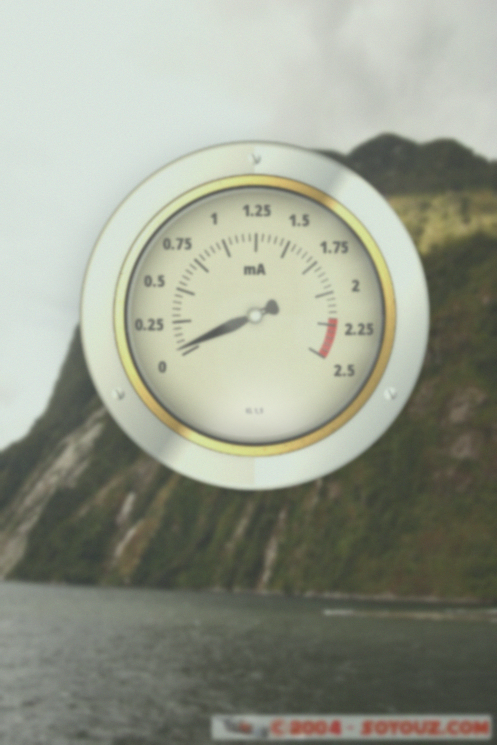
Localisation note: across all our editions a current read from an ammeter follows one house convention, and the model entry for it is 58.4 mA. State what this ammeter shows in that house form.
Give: 0.05 mA
